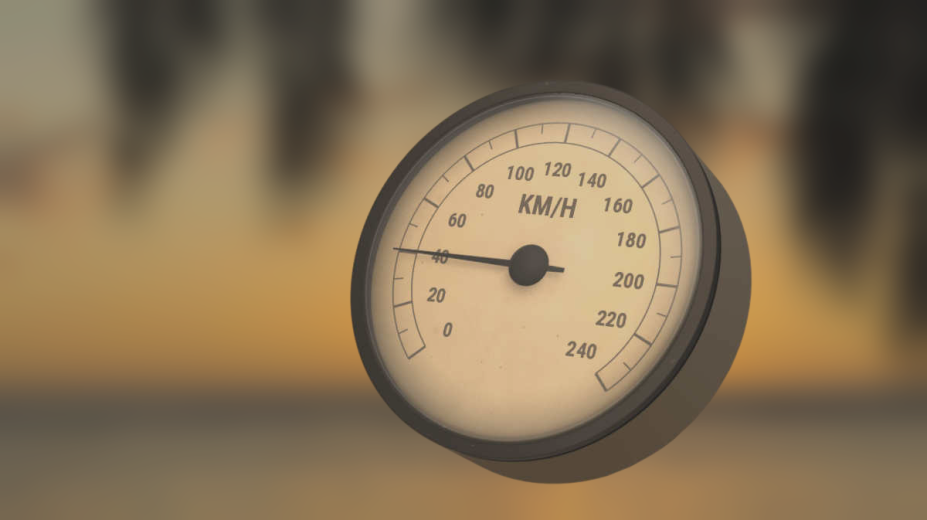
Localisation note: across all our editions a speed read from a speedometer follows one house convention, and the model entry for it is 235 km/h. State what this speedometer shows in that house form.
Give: 40 km/h
